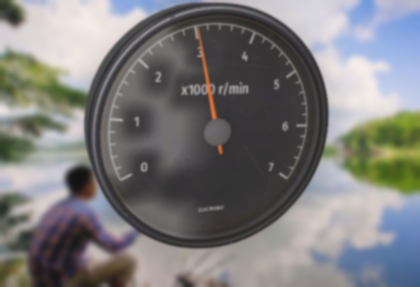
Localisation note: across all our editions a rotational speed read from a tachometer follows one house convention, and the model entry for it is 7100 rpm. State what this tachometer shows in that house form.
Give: 3000 rpm
